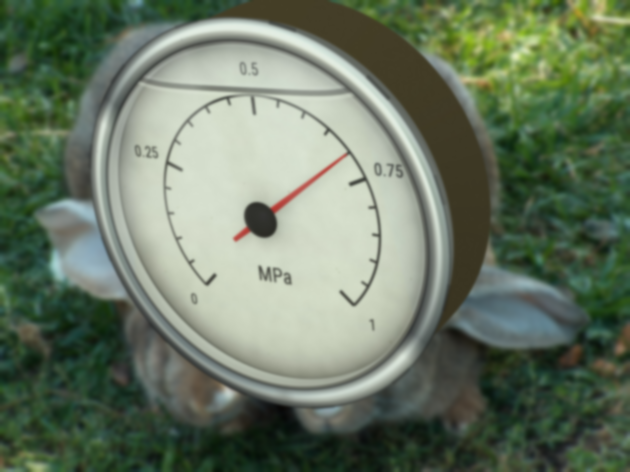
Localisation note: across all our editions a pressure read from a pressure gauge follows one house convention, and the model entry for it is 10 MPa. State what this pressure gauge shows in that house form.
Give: 0.7 MPa
